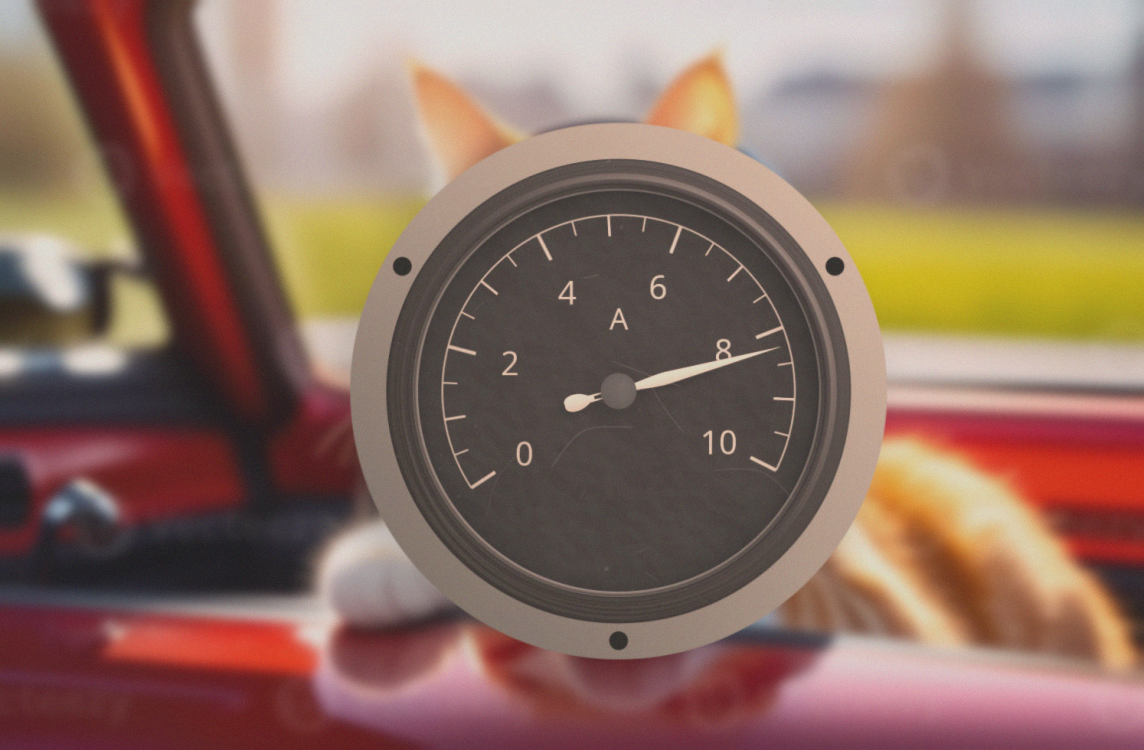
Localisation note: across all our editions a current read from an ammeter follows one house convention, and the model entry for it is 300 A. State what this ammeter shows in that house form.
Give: 8.25 A
